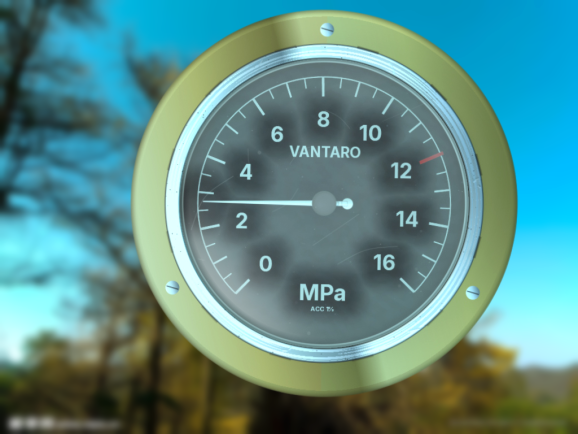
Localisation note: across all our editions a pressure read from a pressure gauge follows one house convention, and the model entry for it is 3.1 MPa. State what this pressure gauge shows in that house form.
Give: 2.75 MPa
